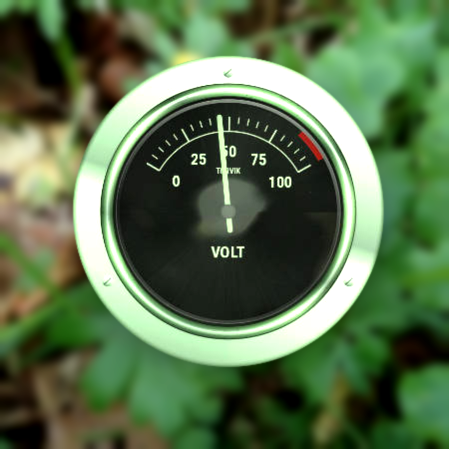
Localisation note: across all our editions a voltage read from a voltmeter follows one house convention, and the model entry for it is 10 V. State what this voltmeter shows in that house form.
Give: 45 V
